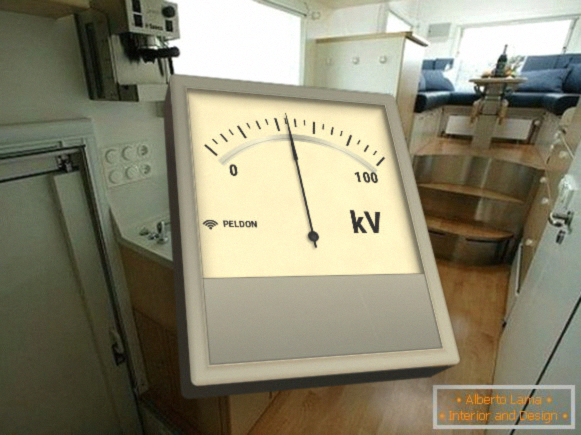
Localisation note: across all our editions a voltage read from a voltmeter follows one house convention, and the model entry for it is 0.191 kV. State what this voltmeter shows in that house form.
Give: 45 kV
